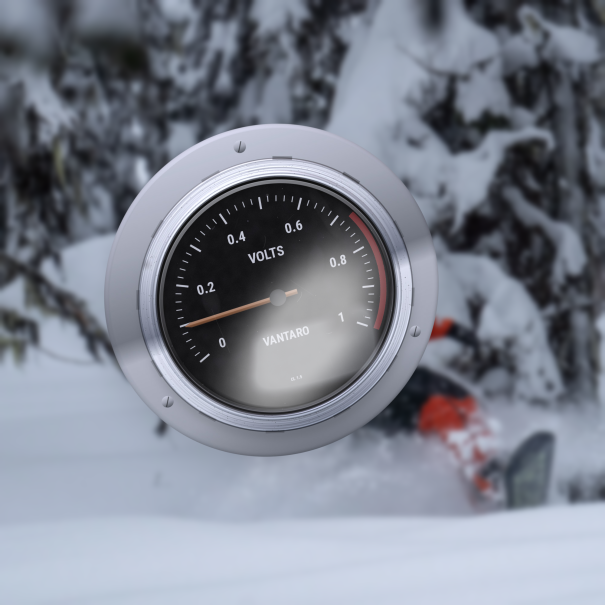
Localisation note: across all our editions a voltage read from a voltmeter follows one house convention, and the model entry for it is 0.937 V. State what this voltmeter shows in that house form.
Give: 0.1 V
